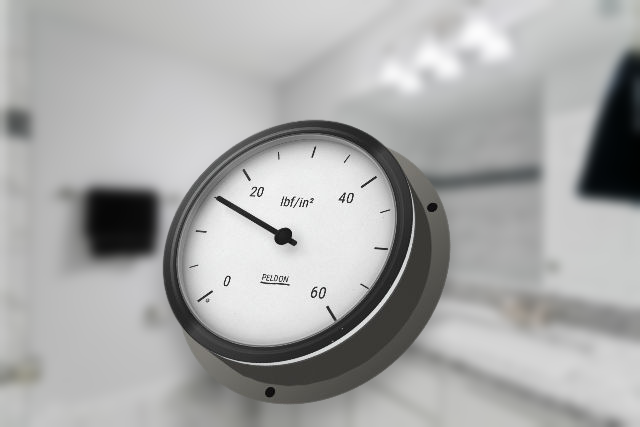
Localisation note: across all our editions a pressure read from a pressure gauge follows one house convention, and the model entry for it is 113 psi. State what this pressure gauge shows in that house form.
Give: 15 psi
